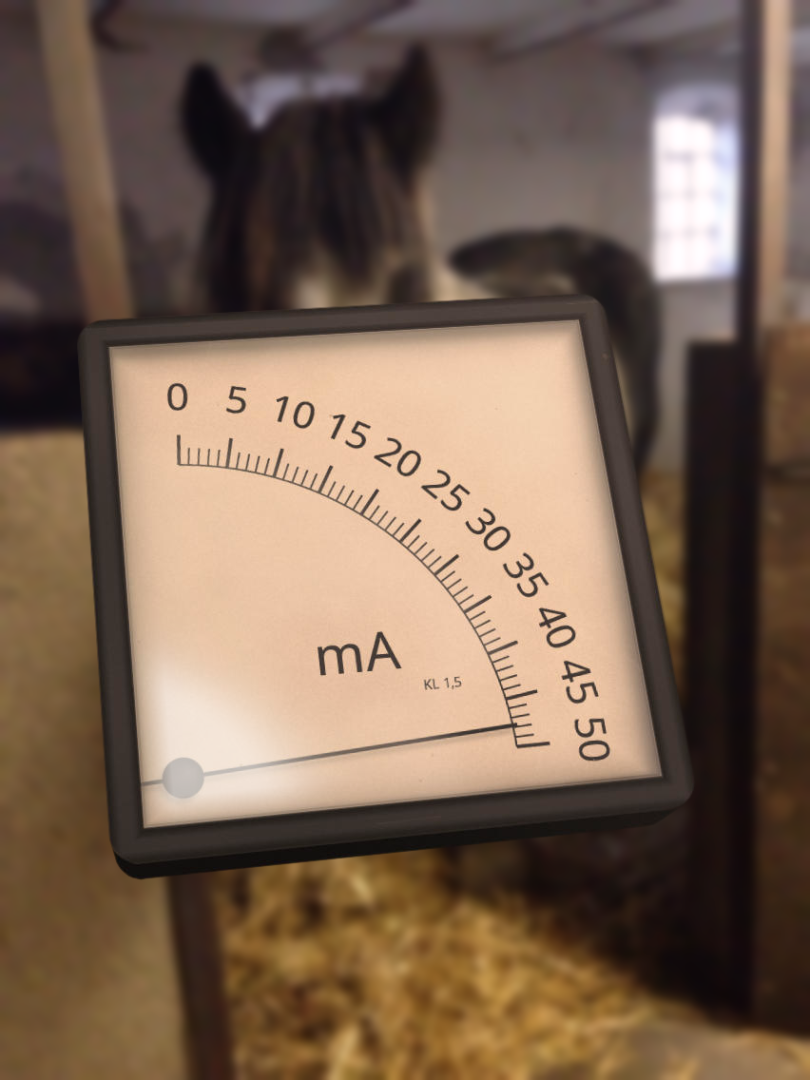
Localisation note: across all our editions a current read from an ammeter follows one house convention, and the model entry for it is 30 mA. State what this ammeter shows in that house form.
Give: 48 mA
